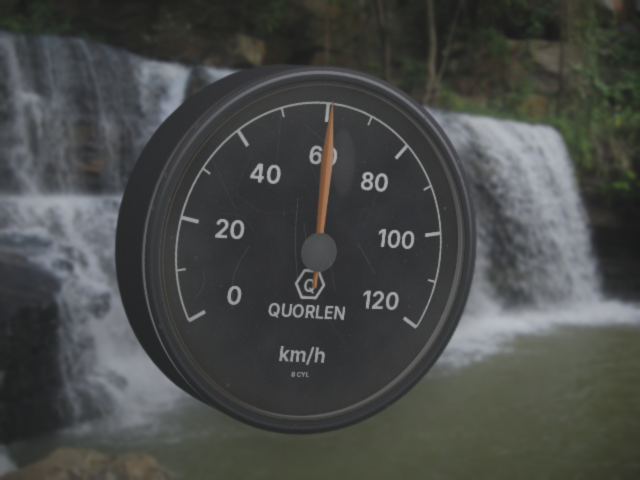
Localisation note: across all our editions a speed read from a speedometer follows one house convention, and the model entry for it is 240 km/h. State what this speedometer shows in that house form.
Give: 60 km/h
